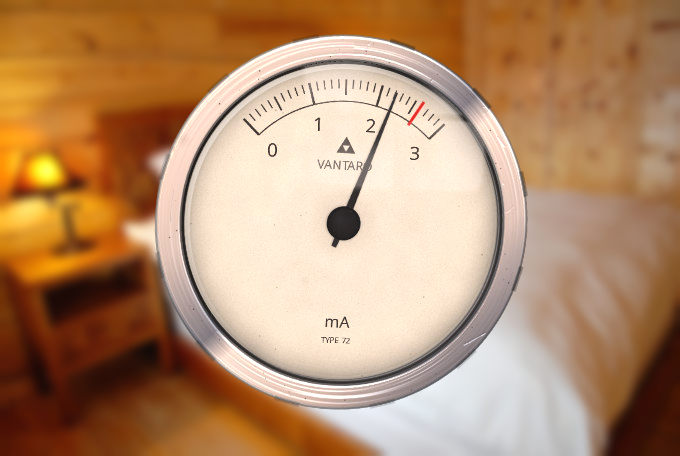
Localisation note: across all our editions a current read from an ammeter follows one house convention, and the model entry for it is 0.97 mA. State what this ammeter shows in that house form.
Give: 2.2 mA
